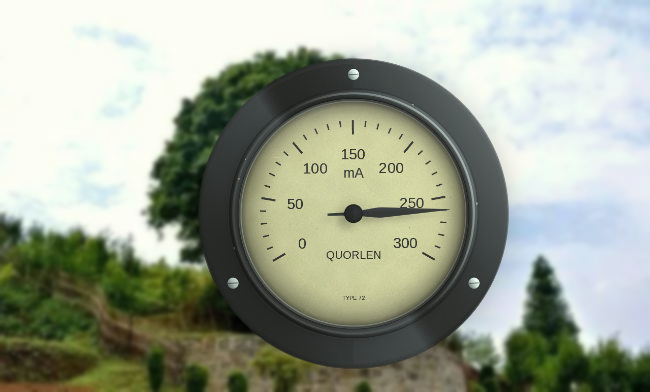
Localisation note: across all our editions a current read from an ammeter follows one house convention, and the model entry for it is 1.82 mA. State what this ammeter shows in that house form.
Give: 260 mA
